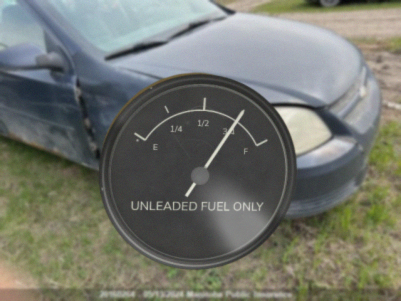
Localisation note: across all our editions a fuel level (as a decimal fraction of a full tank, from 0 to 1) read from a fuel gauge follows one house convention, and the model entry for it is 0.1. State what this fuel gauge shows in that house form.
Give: 0.75
